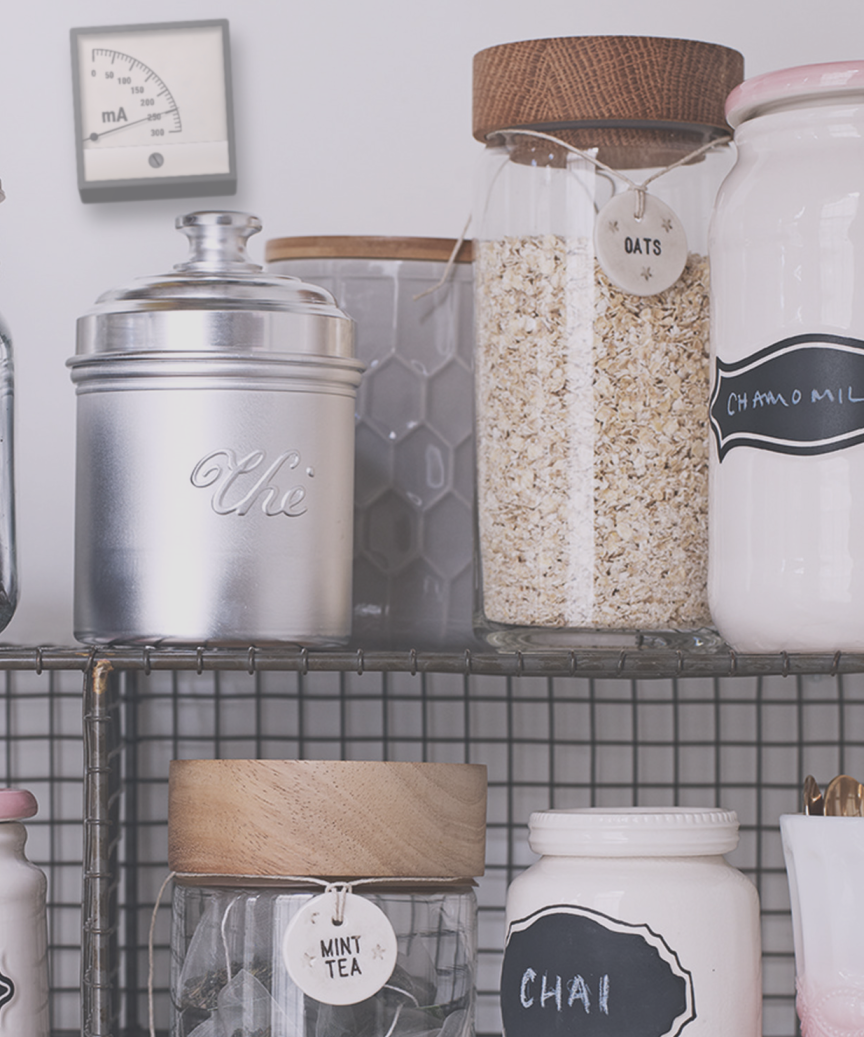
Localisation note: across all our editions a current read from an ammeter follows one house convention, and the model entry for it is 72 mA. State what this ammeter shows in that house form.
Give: 250 mA
